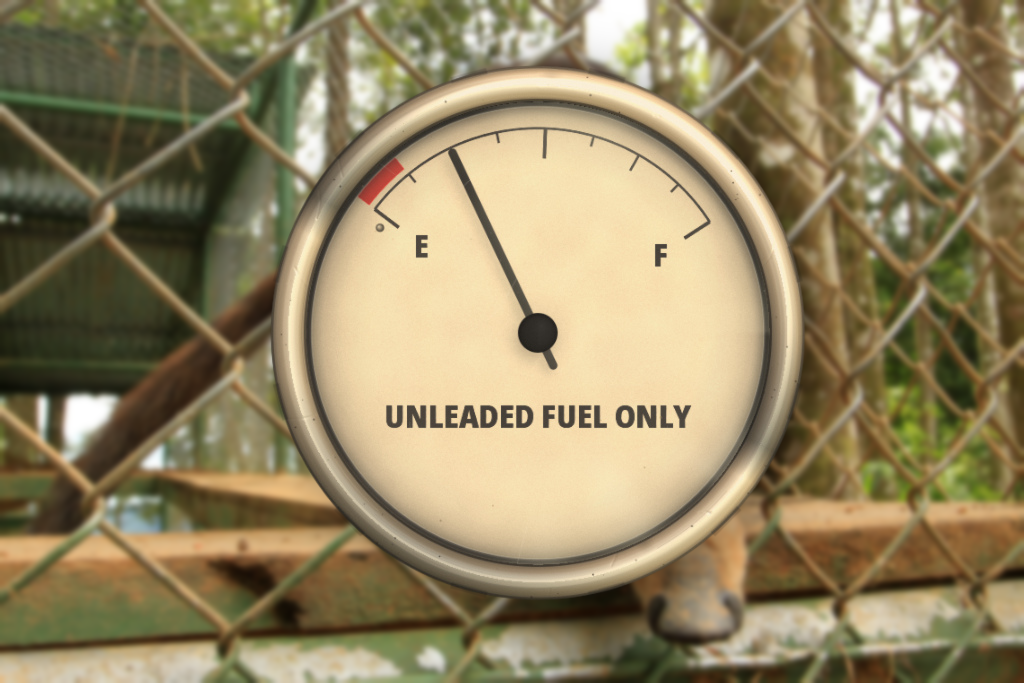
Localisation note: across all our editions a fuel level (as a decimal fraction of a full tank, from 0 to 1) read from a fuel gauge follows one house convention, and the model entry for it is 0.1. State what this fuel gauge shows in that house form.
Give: 0.25
